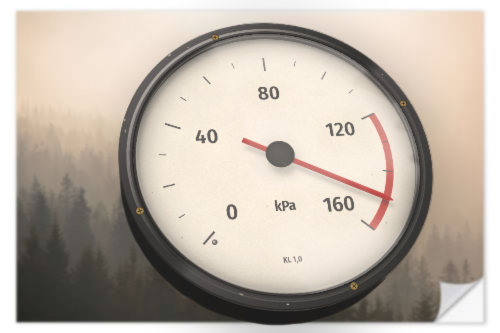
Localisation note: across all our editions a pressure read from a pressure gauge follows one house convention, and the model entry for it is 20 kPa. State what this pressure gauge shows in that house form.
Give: 150 kPa
